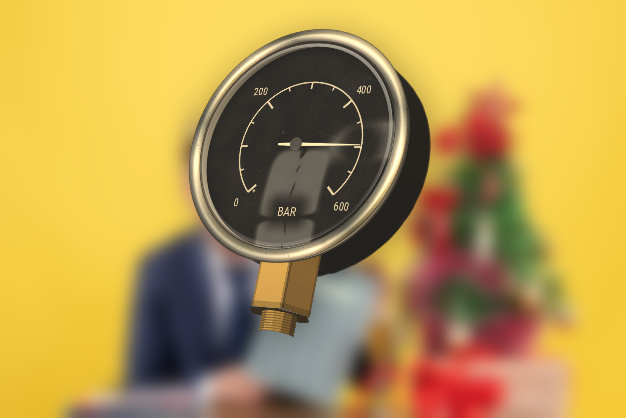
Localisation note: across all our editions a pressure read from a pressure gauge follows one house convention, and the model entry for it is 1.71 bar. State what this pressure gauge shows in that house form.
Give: 500 bar
